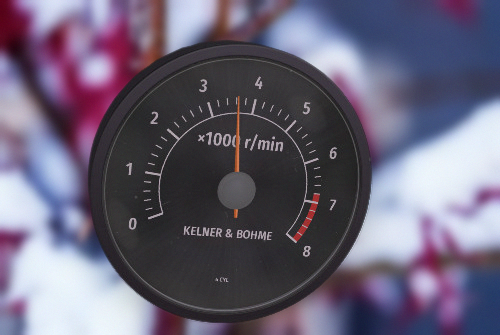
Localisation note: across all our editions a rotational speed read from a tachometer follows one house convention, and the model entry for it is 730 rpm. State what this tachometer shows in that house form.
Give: 3600 rpm
